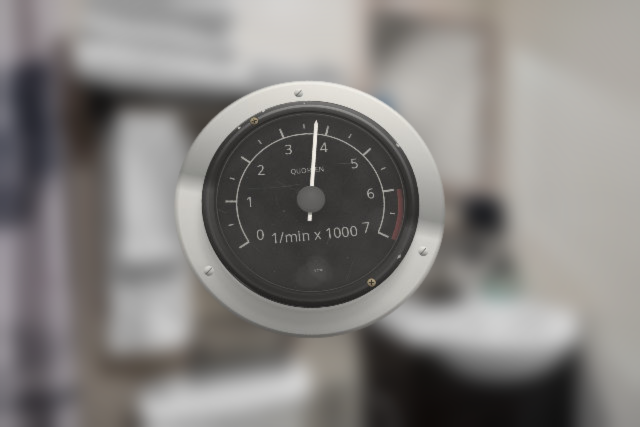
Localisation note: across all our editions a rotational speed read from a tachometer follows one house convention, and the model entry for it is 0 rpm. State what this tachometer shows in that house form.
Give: 3750 rpm
